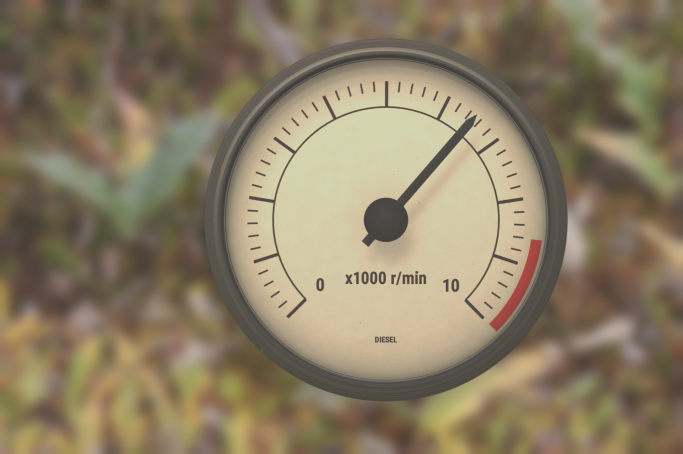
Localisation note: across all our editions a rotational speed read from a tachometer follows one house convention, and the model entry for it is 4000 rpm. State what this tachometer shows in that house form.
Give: 6500 rpm
